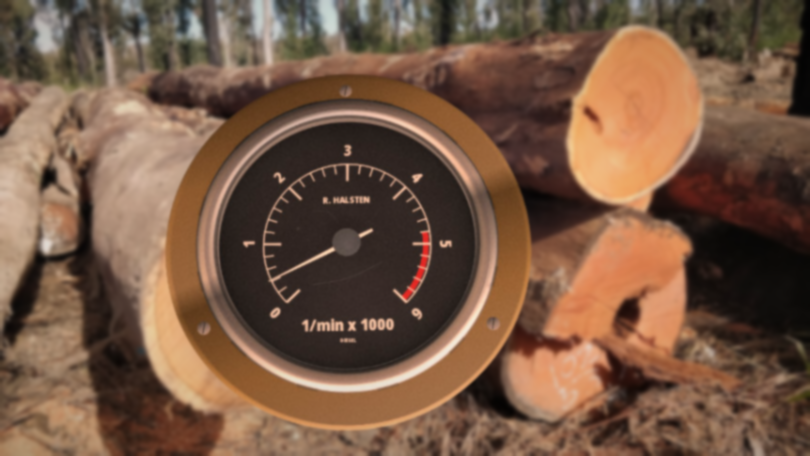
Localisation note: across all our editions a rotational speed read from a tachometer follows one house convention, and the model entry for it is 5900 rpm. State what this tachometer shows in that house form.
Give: 400 rpm
